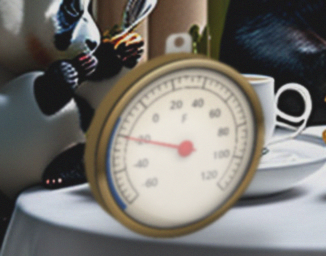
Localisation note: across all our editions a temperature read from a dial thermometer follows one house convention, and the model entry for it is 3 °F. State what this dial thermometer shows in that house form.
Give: -20 °F
